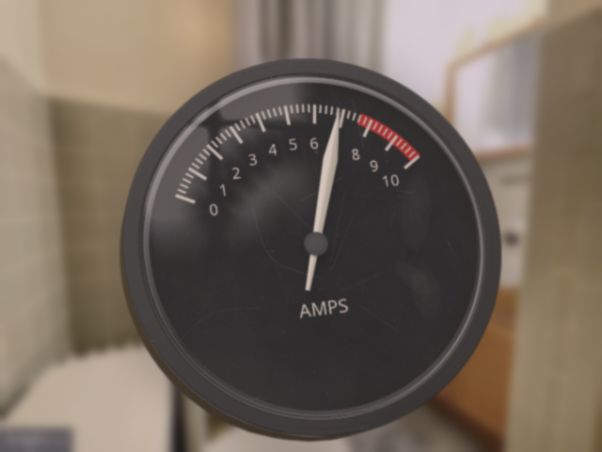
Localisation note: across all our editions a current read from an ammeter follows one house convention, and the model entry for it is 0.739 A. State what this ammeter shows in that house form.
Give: 6.8 A
